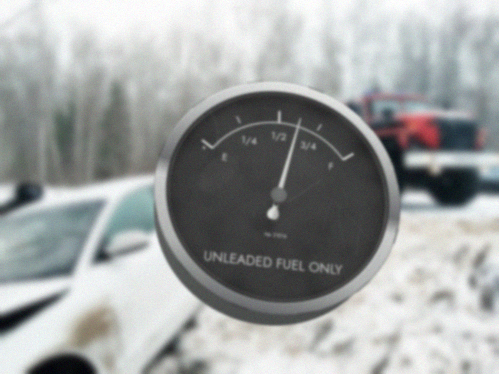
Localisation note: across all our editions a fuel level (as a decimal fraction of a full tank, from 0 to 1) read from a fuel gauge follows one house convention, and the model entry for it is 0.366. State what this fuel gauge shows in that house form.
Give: 0.625
